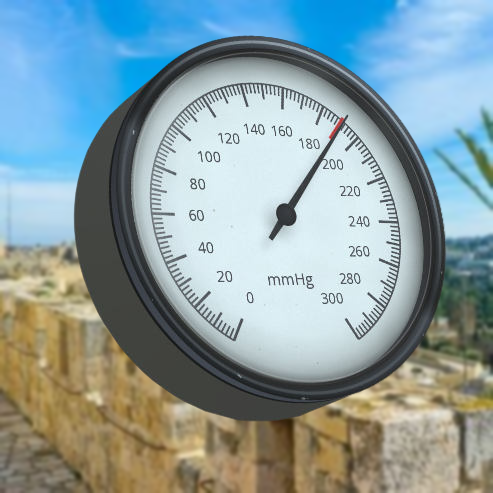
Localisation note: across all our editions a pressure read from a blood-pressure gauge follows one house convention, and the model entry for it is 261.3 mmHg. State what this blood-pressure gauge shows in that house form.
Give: 190 mmHg
